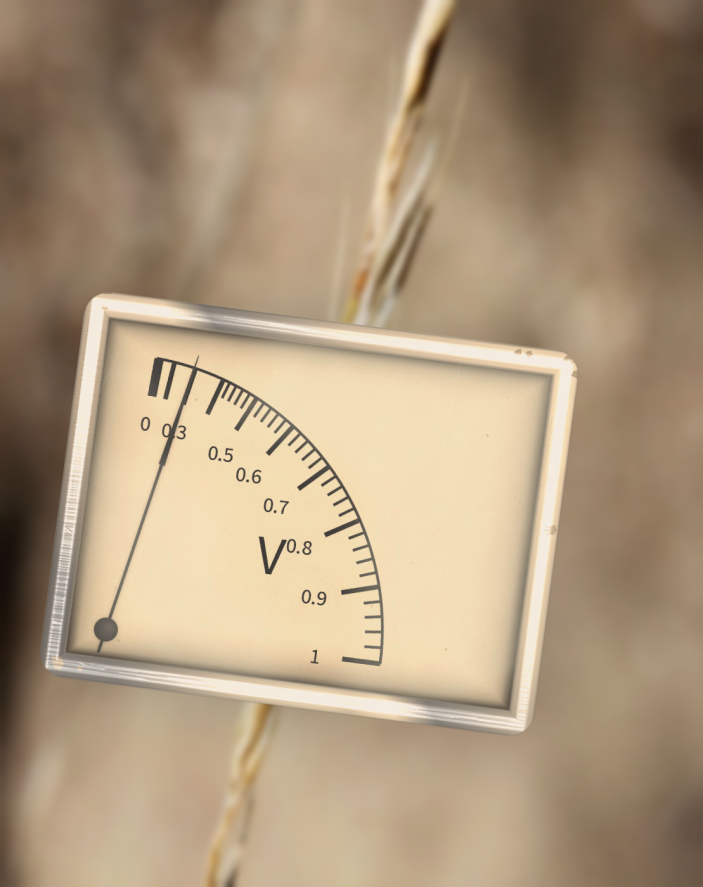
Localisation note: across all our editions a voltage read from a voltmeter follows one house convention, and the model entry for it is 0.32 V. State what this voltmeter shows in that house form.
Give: 0.3 V
